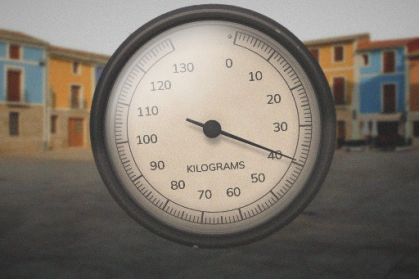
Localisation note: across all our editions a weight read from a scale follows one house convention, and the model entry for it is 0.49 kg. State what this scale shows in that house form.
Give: 39 kg
